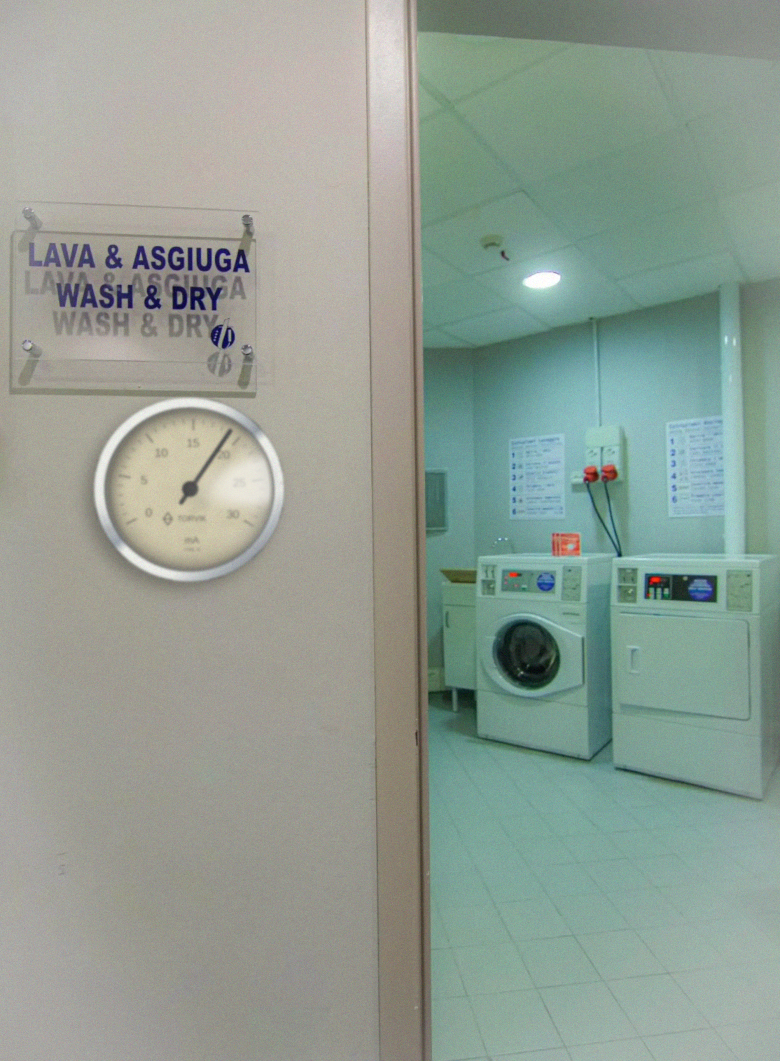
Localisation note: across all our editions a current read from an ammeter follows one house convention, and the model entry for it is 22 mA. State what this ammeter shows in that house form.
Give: 19 mA
